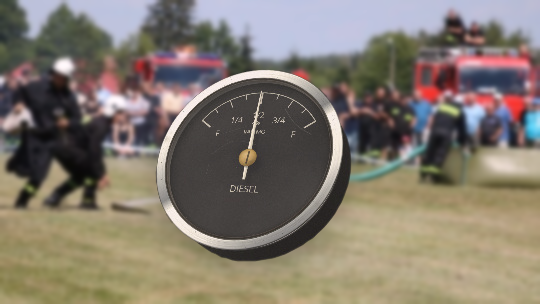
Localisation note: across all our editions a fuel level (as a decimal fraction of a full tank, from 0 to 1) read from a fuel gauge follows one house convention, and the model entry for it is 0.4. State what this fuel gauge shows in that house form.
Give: 0.5
